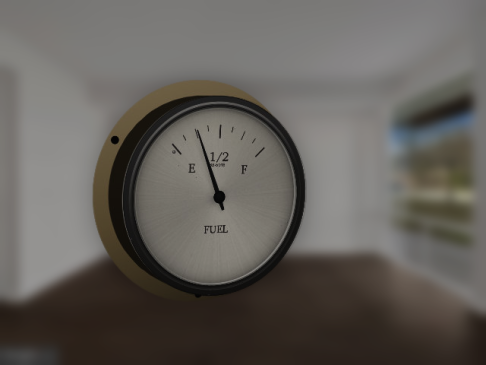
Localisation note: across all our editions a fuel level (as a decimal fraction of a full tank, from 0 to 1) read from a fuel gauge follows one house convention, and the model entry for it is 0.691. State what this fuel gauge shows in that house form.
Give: 0.25
